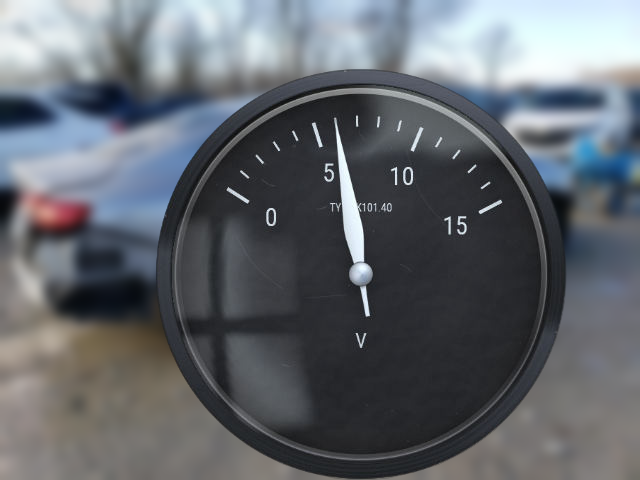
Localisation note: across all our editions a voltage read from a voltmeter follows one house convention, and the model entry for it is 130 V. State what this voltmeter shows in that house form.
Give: 6 V
